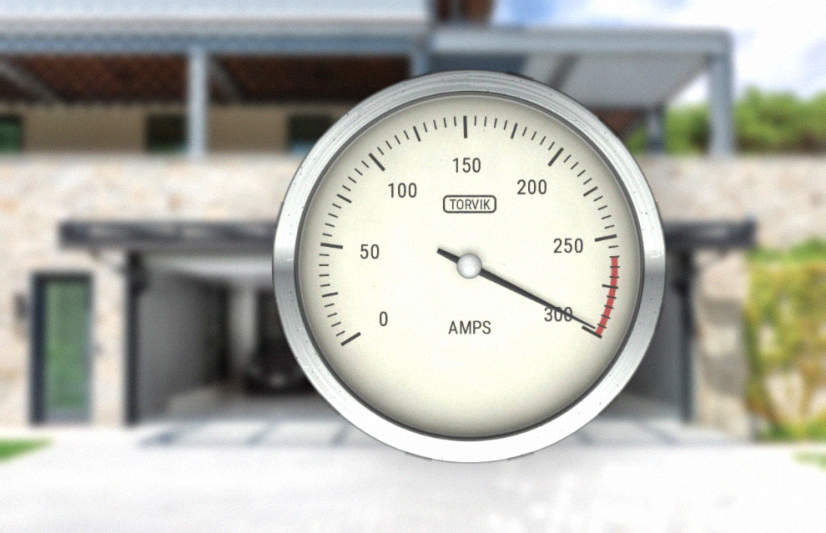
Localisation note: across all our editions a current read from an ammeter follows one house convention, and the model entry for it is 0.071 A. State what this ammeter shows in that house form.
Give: 297.5 A
